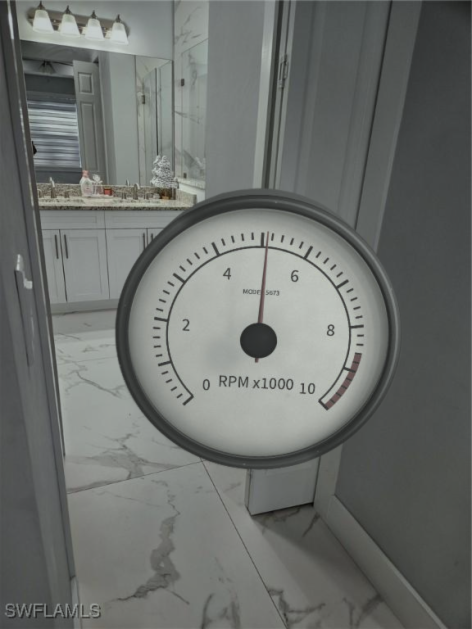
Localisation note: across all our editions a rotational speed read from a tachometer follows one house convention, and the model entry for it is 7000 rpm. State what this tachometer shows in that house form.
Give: 5100 rpm
